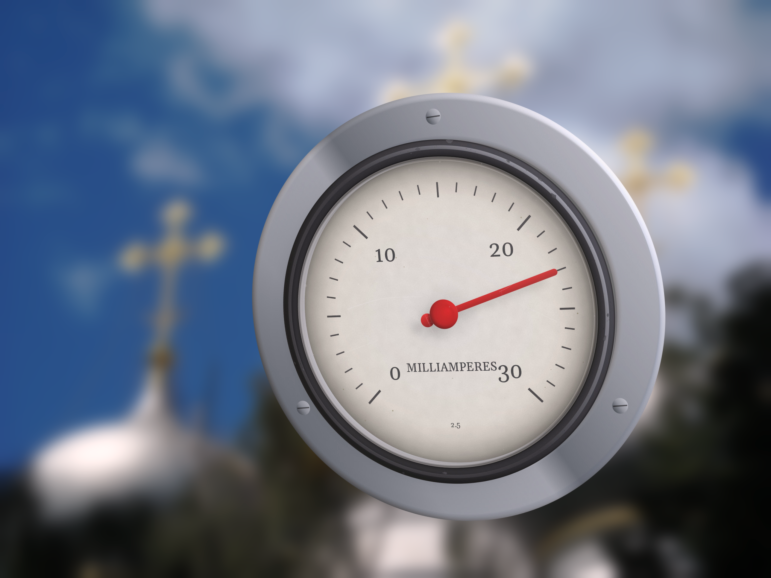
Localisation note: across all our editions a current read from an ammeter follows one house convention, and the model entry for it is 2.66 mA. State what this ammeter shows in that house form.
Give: 23 mA
